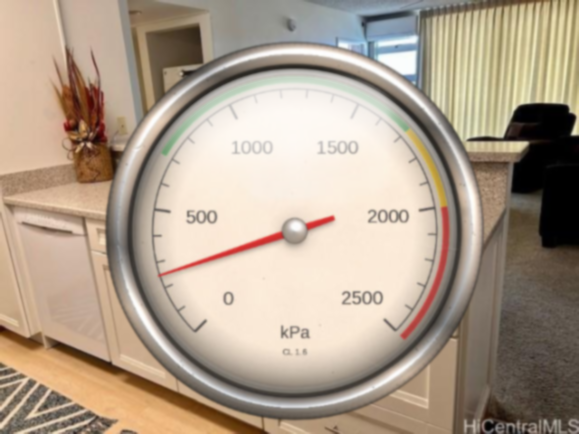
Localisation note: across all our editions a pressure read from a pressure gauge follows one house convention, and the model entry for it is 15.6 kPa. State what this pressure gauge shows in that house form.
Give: 250 kPa
